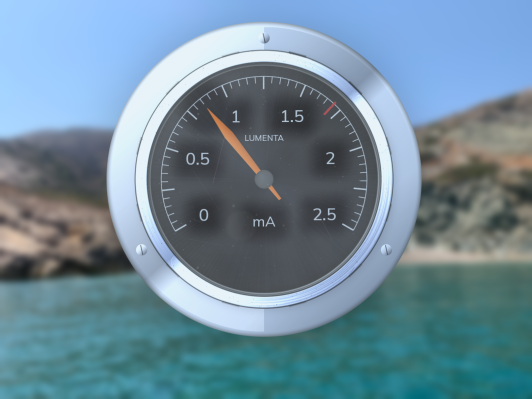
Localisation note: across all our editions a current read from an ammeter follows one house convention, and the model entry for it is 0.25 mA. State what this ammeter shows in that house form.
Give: 0.85 mA
